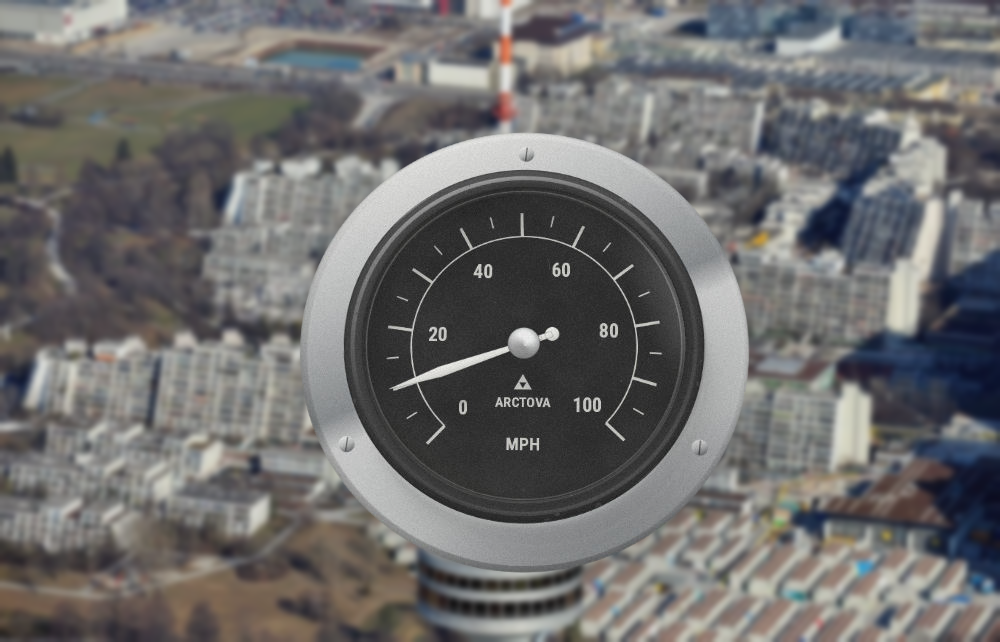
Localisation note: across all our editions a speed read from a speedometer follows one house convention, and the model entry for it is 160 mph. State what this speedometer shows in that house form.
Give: 10 mph
